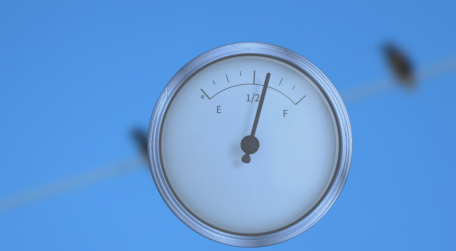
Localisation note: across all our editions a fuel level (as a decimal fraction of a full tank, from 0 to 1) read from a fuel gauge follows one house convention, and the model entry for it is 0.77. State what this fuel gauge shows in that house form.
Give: 0.625
